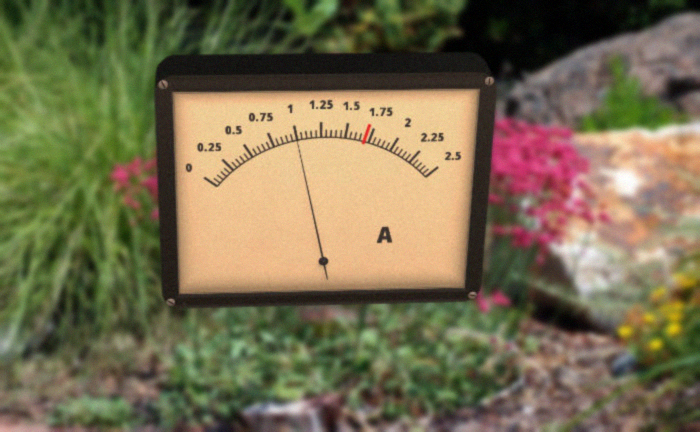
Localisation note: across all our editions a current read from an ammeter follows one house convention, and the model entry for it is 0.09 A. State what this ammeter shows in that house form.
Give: 1 A
